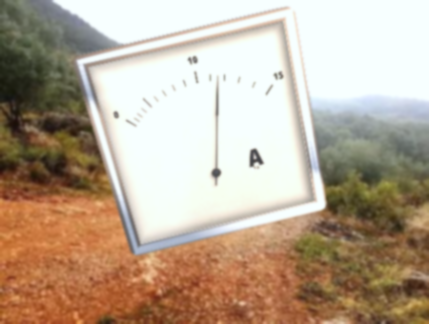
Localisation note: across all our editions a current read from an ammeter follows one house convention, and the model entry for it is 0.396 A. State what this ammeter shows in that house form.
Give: 11.5 A
